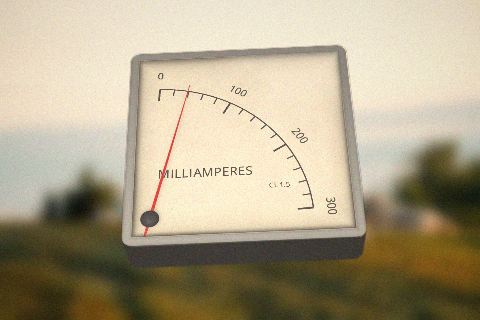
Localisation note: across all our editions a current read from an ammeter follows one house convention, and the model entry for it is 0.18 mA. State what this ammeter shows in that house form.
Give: 40 mA
